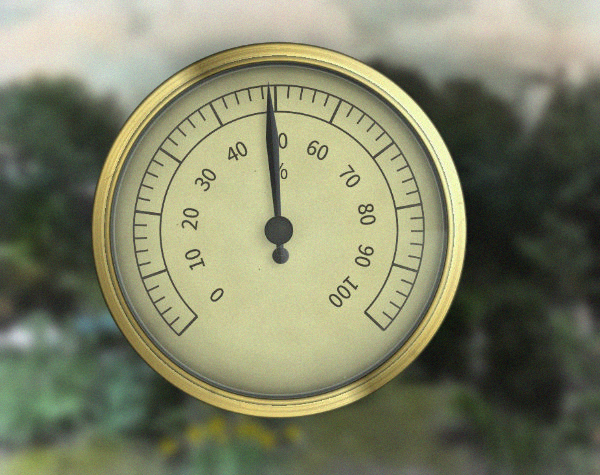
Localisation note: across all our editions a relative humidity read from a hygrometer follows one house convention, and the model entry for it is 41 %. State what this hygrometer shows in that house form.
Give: 49 %
